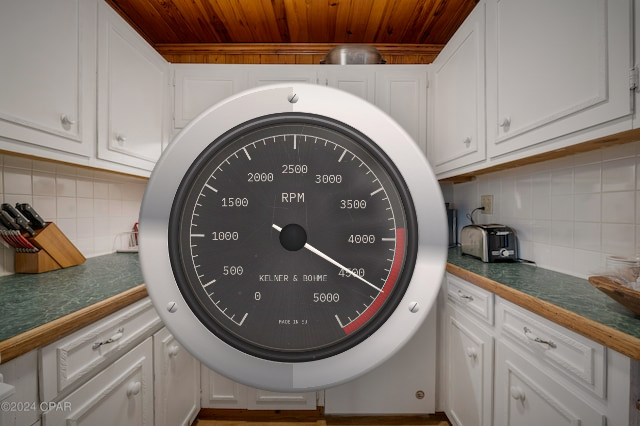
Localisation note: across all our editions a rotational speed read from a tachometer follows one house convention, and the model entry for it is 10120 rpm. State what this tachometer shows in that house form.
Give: 4500 rpm
